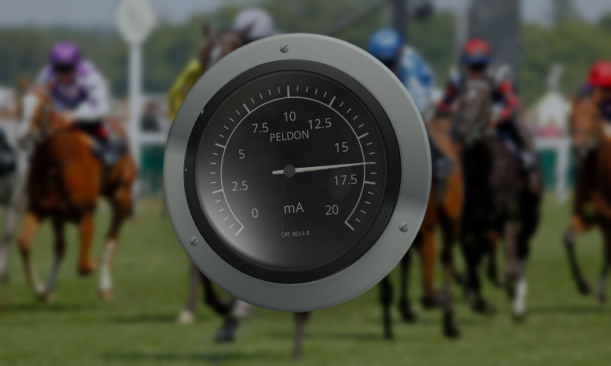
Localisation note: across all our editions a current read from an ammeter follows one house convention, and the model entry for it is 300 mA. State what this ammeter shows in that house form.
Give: 16.5 mA
